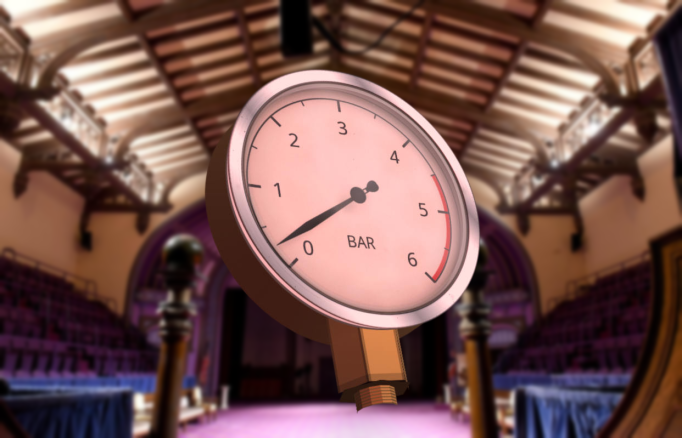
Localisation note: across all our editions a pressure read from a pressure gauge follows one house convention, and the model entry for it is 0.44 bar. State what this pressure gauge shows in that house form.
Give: 0.25 bar
